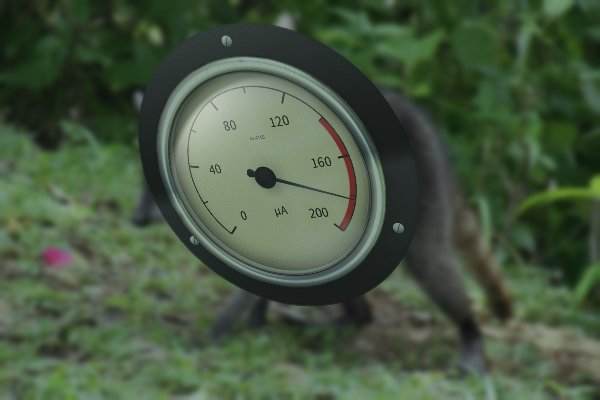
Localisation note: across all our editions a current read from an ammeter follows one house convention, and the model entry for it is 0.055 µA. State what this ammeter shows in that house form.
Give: 180 µA
